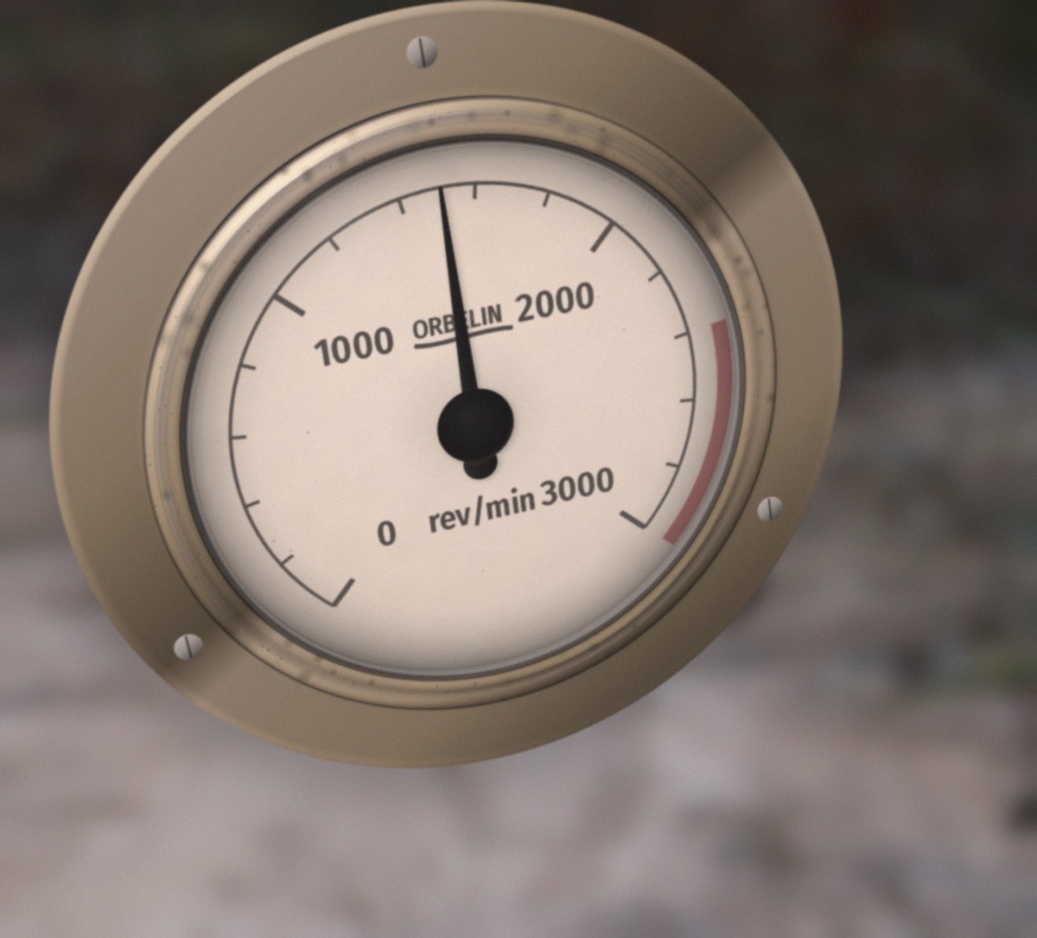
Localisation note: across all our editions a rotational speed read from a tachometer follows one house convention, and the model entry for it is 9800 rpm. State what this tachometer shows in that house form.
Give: 1500 rpm
